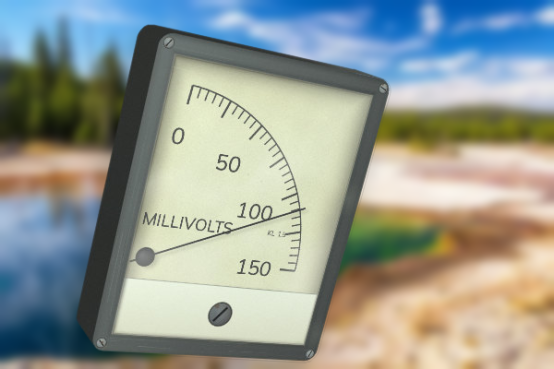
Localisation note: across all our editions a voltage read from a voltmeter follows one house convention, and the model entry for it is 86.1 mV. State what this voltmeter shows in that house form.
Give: 110 mV
